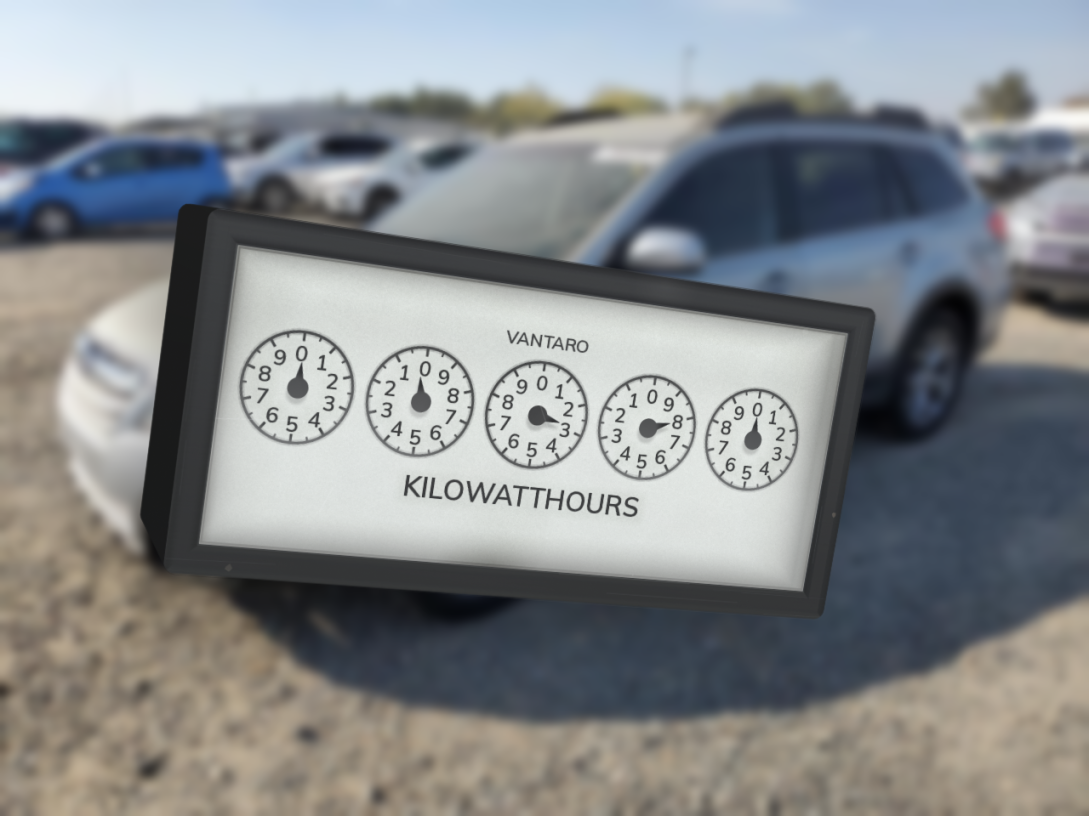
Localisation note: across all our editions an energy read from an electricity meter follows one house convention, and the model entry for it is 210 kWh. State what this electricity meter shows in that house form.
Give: 280 kWh
